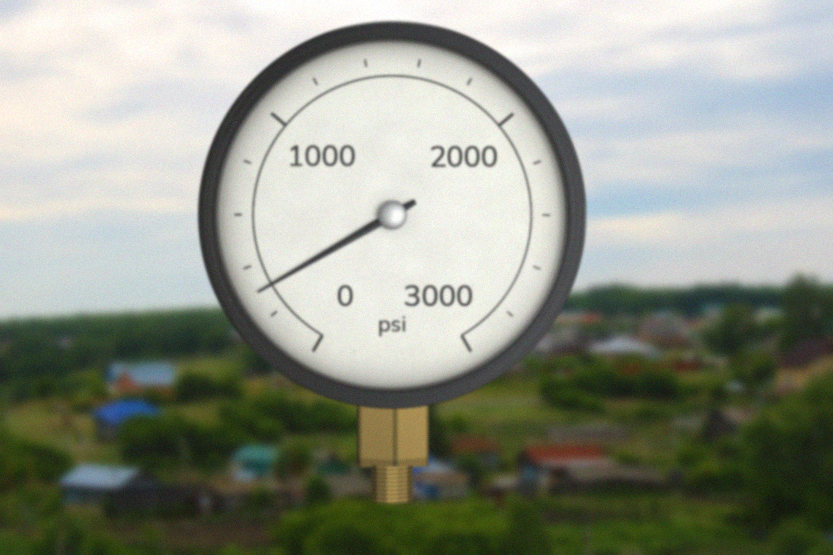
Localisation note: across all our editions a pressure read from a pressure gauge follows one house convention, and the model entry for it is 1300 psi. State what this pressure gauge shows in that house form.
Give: 300 psi
